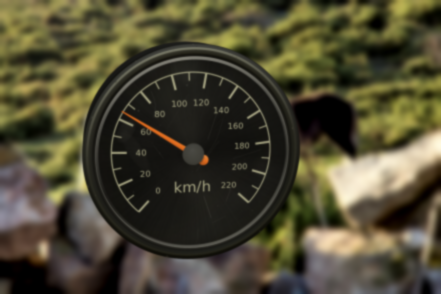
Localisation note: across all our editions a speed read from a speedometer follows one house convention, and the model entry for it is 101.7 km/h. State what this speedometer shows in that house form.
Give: 65 km/h
